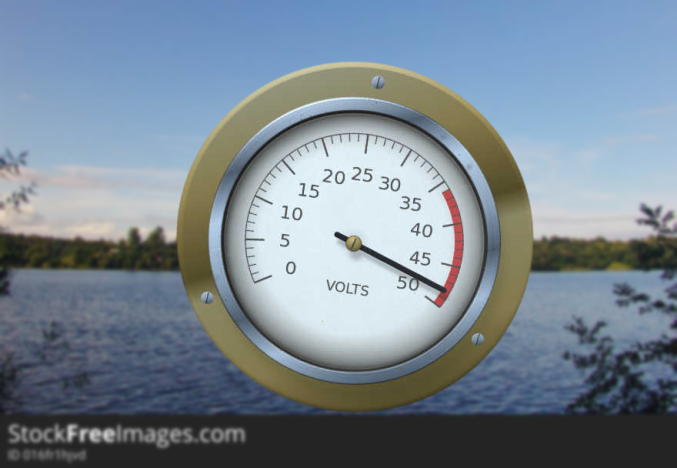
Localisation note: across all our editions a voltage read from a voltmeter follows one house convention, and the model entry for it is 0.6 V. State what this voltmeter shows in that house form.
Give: 48 V
